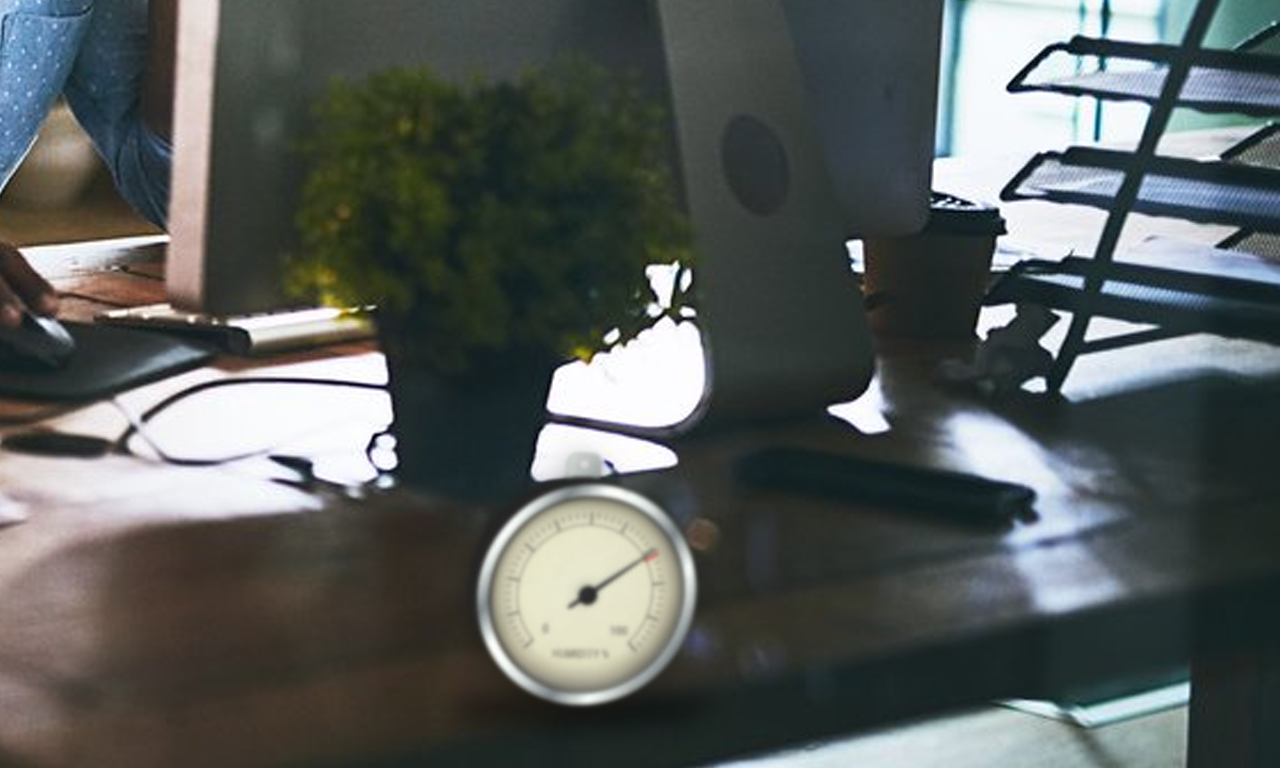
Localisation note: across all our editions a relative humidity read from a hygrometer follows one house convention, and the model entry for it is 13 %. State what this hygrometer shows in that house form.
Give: 70 %
